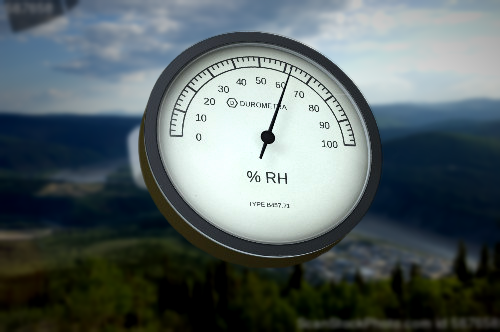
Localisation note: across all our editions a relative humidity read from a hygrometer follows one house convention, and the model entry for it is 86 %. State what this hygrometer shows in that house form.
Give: 62 %
